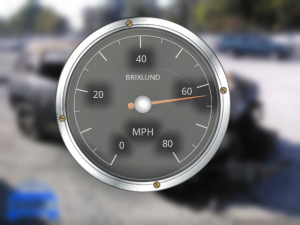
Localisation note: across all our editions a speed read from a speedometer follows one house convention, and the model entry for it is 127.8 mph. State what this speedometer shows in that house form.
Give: 62.5 mph
